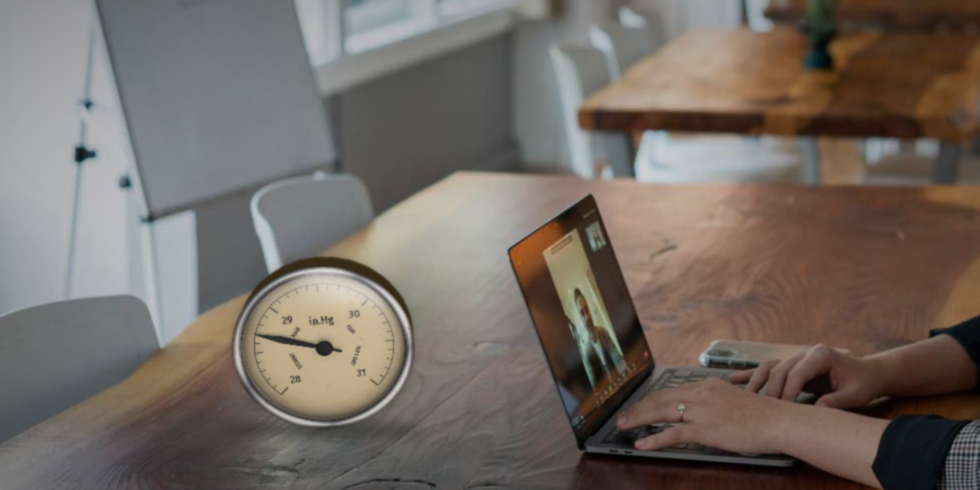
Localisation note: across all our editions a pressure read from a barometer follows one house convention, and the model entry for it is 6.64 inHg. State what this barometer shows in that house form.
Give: 28.7 inHg
